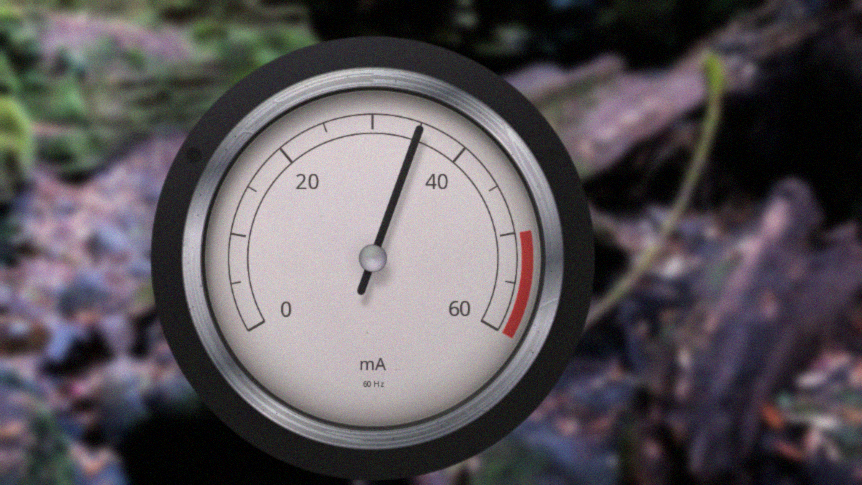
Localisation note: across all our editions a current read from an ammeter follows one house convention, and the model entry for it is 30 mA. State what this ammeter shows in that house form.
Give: 35 mA
